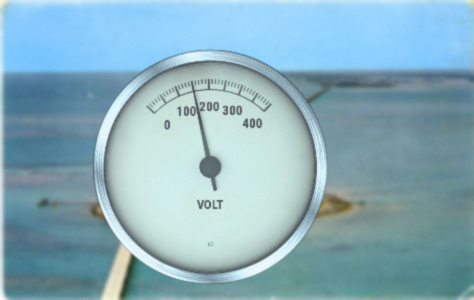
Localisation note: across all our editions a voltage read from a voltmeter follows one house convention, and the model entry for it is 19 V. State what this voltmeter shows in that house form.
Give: 150 V
